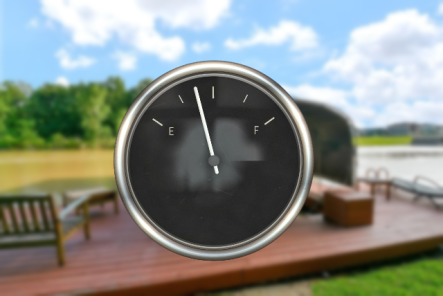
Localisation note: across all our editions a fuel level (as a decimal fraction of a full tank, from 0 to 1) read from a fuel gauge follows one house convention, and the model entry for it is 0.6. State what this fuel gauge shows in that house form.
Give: 0.375
